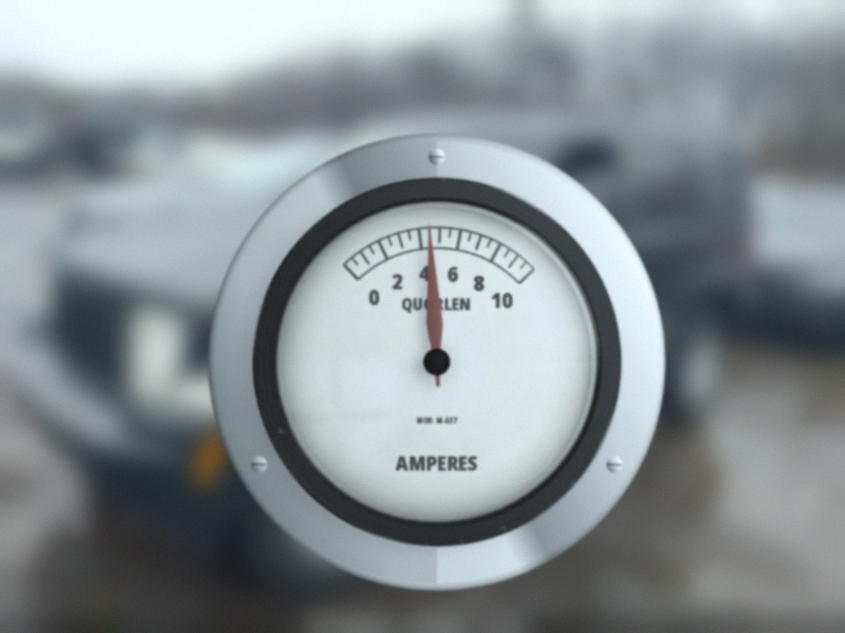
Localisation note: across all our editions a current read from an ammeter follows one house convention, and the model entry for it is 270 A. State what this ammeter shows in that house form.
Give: 4.5 A
